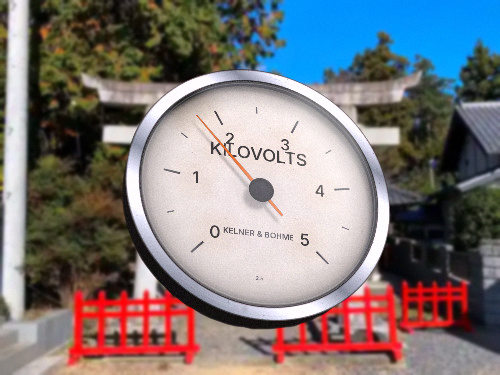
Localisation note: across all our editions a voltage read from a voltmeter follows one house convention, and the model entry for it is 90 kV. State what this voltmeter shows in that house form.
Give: 1.75 kV
